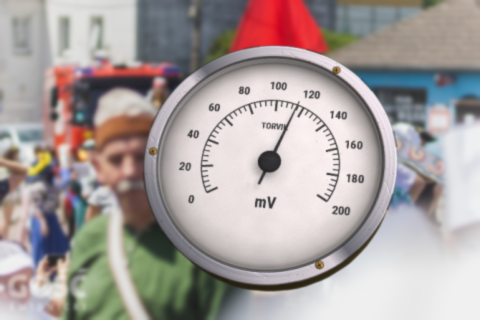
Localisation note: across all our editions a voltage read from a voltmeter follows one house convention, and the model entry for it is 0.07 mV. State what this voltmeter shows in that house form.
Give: 116 mV
